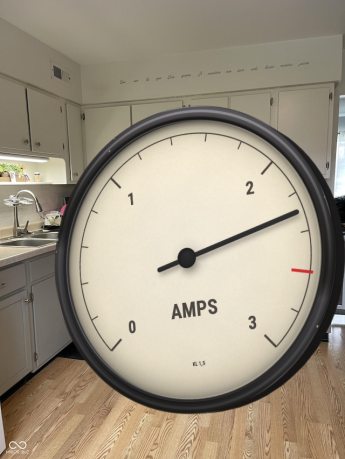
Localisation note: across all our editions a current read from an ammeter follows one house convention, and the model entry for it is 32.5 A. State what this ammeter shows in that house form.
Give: 2.3 A
